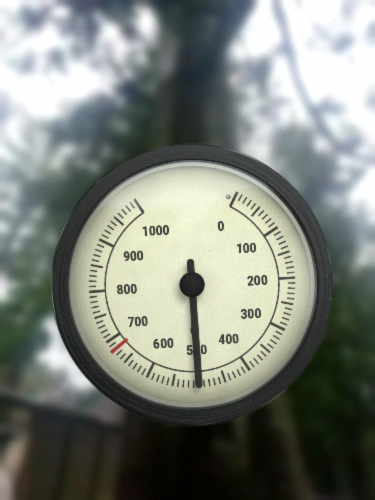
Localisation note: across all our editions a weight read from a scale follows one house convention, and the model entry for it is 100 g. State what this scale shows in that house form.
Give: 500 g
